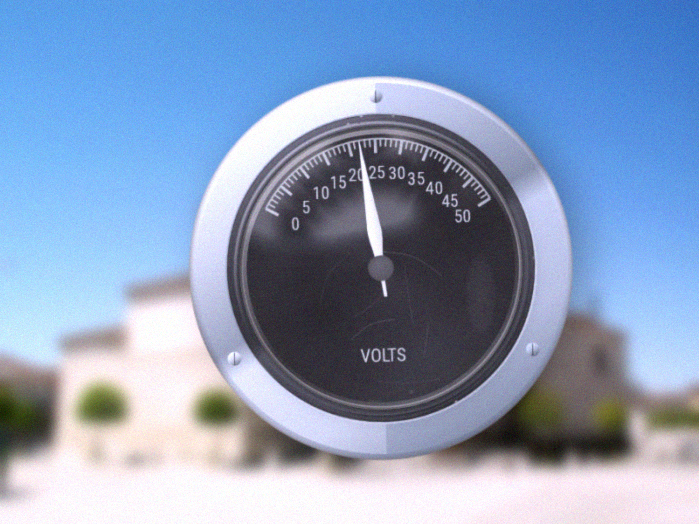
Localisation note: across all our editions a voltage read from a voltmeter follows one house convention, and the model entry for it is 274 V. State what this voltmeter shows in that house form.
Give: 22 V
